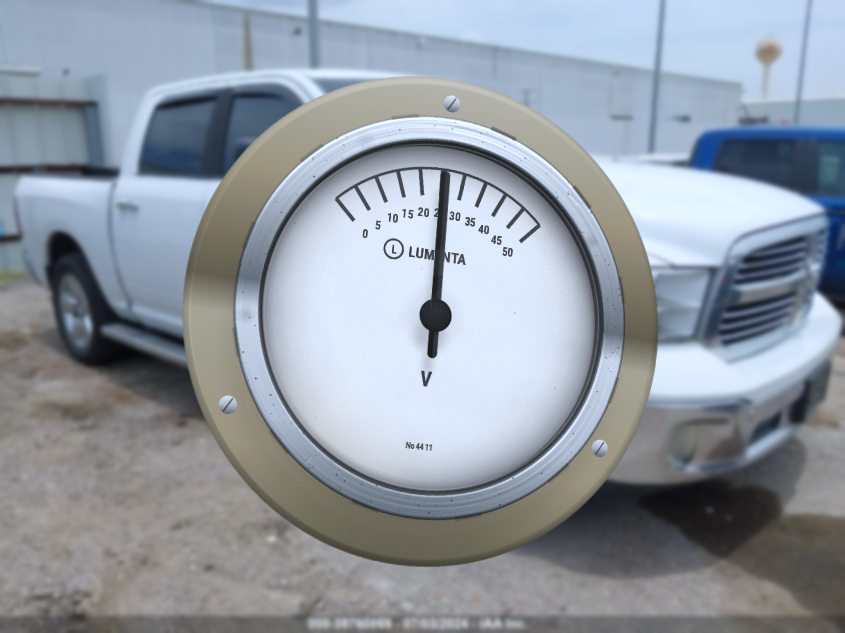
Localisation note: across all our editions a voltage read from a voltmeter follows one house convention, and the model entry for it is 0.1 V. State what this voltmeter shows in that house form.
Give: 25 V
